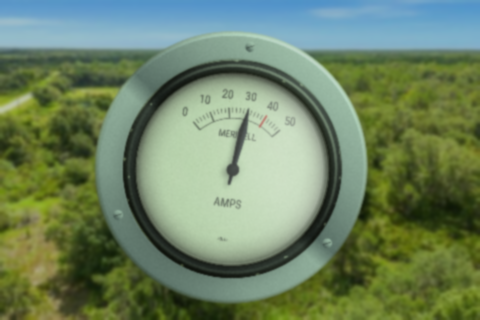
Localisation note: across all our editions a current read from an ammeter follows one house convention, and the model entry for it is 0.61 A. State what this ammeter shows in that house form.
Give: 30 A
